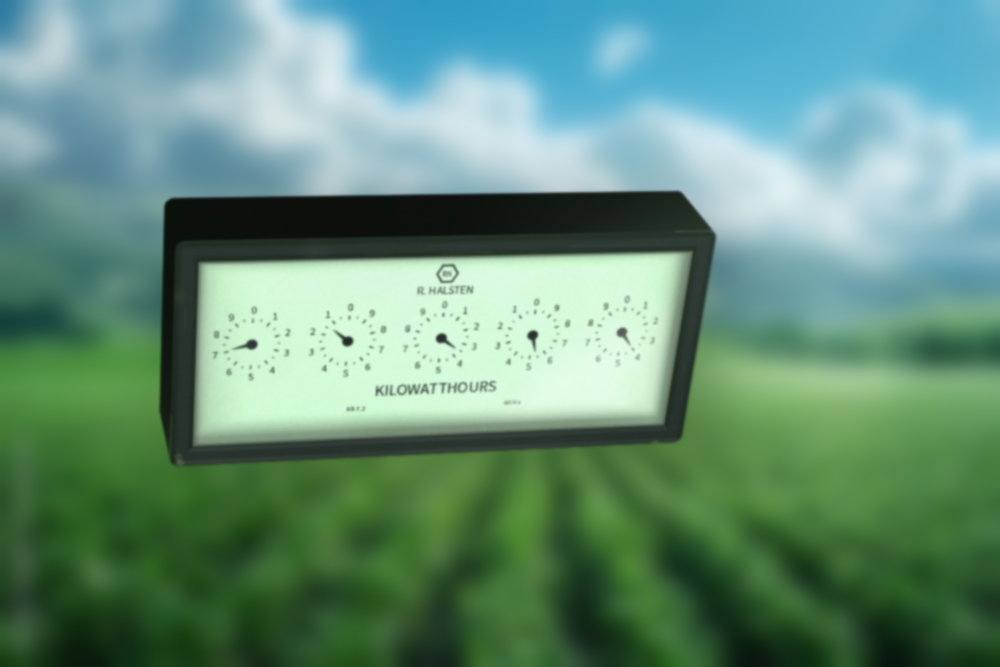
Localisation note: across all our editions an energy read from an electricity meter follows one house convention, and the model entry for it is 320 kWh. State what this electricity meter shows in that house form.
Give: 71354 kWh
